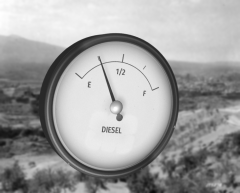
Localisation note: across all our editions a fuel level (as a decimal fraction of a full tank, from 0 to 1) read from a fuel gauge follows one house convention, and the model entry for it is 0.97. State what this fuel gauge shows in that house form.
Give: 0.25
